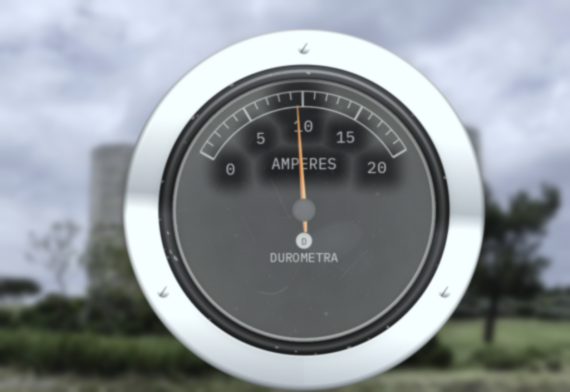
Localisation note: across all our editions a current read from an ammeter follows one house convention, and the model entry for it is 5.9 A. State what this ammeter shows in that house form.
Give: 9.5 A
